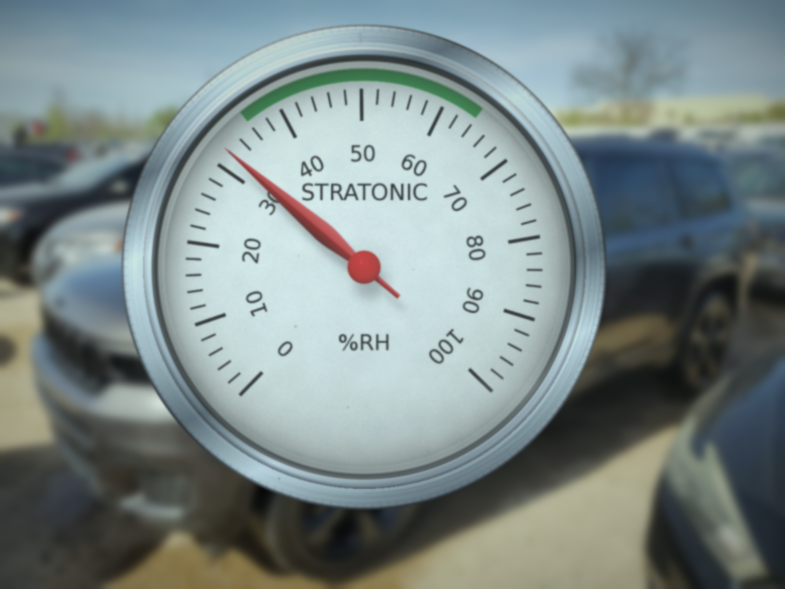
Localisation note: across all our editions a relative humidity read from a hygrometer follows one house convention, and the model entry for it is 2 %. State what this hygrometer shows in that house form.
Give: 32 %
